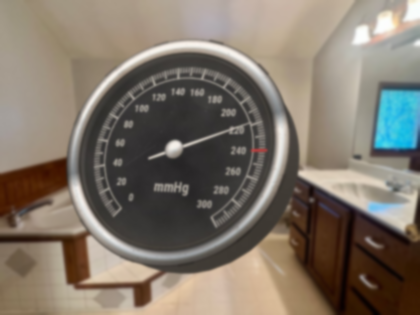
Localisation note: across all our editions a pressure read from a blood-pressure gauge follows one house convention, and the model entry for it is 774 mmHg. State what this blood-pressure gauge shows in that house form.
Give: 220 mmHg
